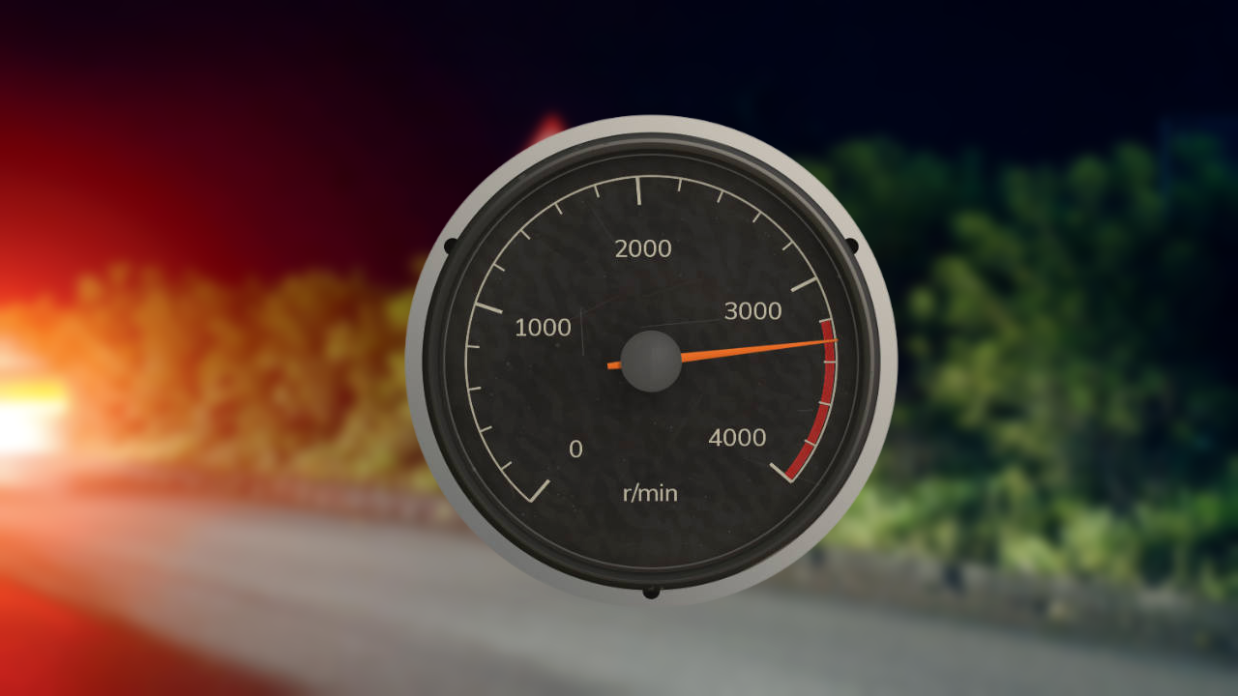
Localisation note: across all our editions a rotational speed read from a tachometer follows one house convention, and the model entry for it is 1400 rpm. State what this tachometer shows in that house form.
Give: 3300 rpm
